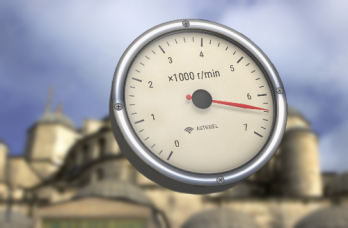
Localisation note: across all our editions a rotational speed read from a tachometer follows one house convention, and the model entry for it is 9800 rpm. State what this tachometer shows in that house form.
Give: 6400 rpm
